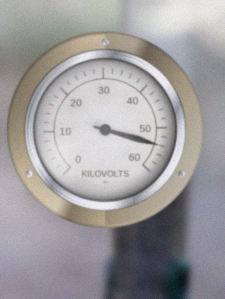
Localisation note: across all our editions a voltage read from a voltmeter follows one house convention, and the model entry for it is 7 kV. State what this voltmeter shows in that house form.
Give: 54 kV
